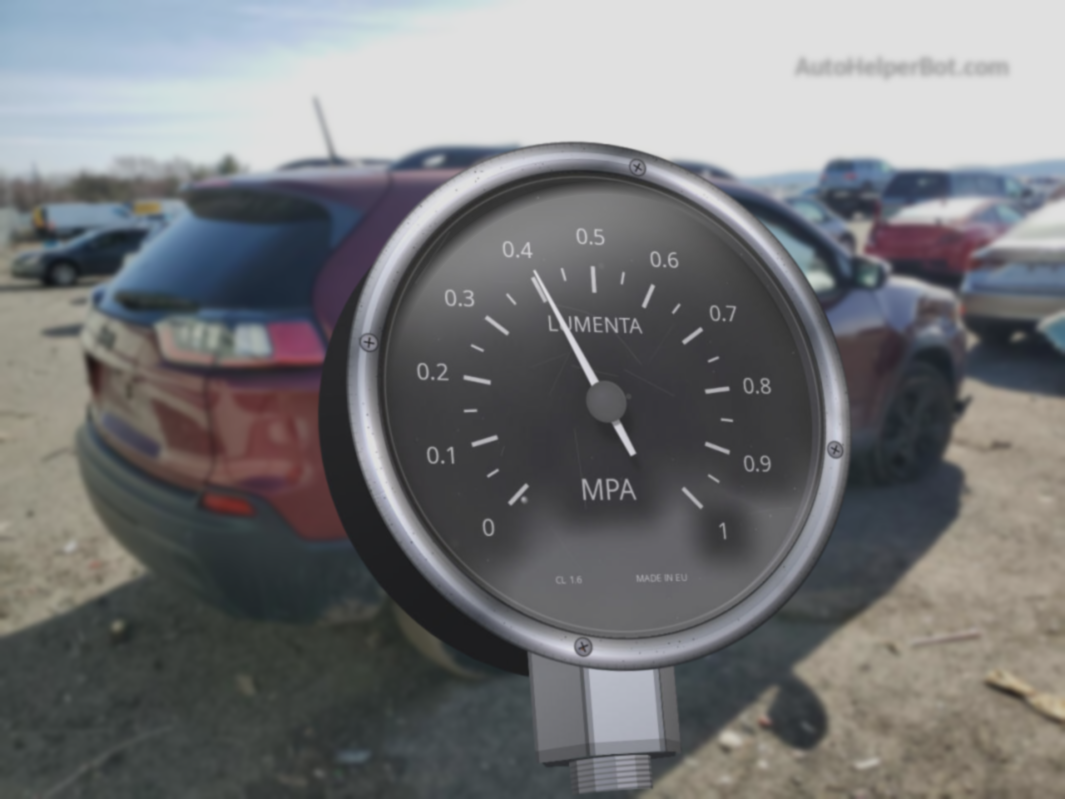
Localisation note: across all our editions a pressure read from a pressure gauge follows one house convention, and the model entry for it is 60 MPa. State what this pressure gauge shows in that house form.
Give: 0.4 MPa
